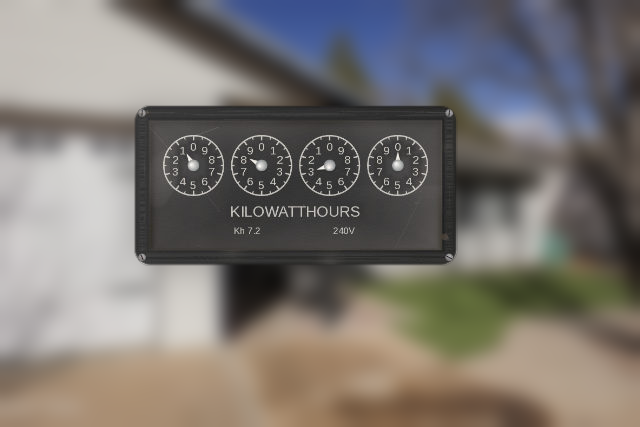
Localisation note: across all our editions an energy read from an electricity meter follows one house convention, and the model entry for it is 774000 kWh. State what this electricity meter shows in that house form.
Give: 830 kWh
